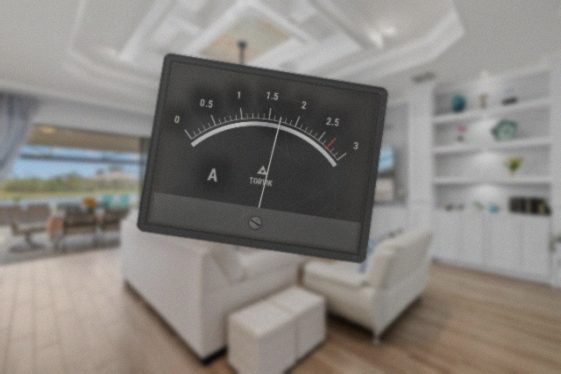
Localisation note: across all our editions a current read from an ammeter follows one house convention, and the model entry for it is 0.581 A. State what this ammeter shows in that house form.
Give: 1.7 A
